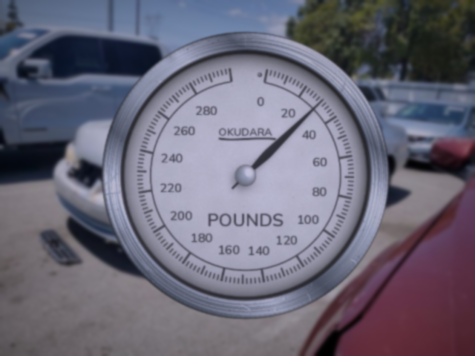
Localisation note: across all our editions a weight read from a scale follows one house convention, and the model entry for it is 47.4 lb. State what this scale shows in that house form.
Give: 30 lb
